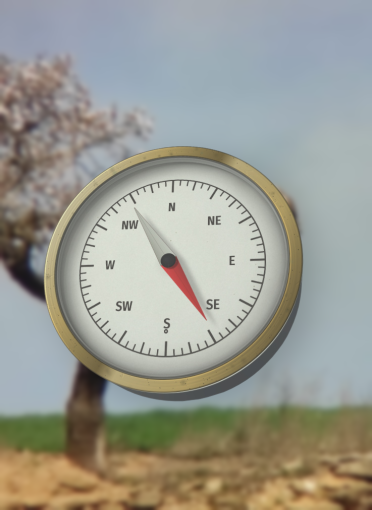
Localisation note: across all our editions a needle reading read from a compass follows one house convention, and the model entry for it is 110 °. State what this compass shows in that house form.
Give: 147.5 °
